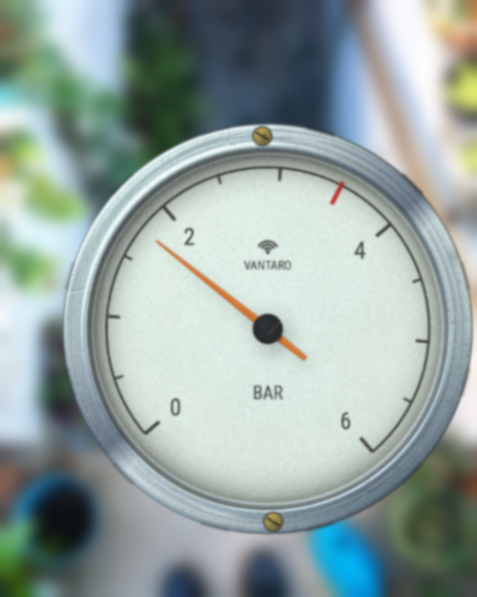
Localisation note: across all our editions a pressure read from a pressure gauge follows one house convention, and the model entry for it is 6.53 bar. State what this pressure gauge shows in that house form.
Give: 1.75 bar
